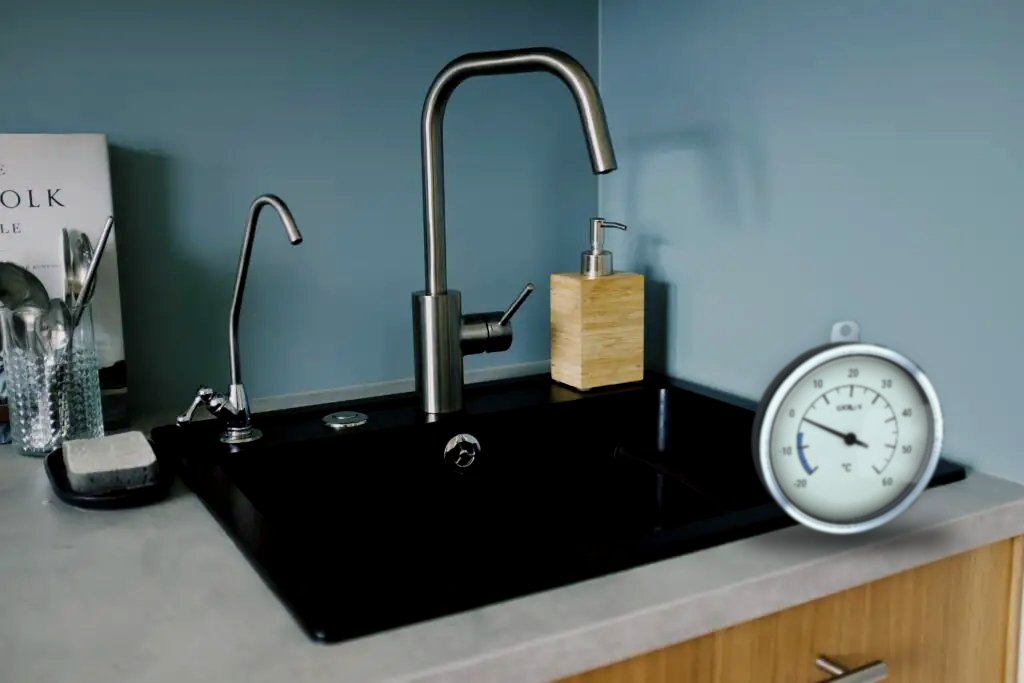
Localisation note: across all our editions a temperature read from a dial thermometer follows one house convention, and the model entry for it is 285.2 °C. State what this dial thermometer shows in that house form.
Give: 0 °C
